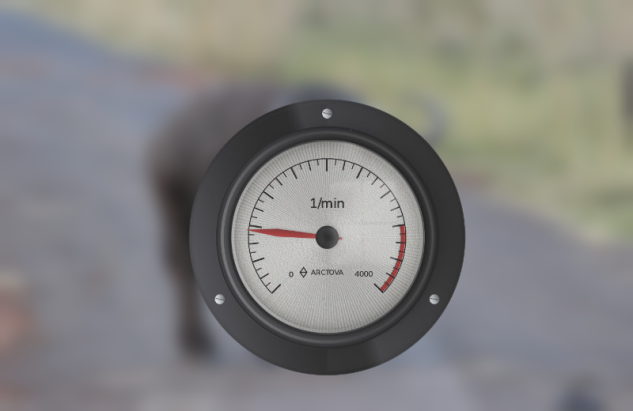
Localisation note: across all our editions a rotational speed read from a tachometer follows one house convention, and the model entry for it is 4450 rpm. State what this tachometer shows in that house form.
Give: 750 rpm
